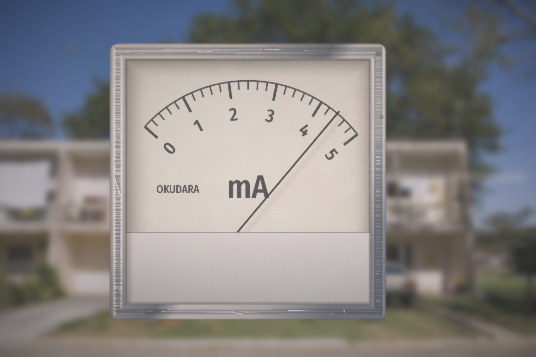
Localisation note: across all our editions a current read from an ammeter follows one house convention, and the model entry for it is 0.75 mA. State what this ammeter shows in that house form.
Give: 4.4 mA
